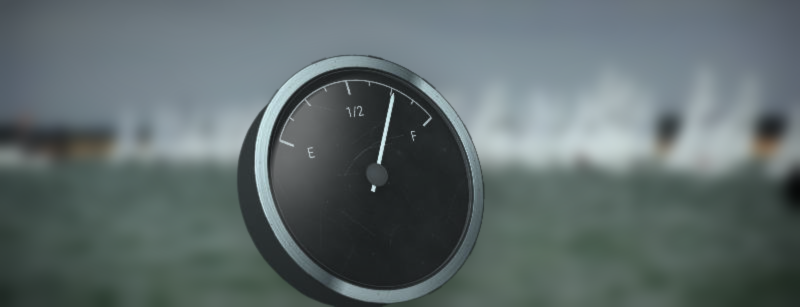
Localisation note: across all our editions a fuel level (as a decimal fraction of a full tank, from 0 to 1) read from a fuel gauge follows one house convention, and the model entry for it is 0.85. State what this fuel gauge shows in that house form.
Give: 0.75
